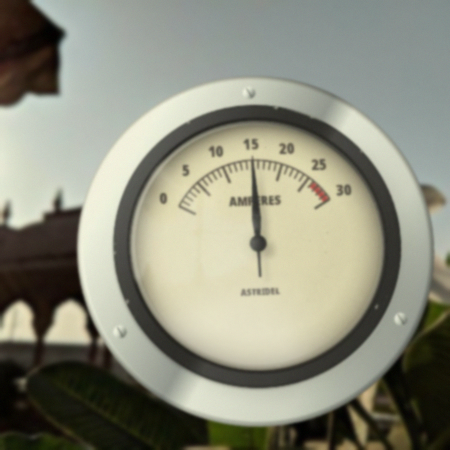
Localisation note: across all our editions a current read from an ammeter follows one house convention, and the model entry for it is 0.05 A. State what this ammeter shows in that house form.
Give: 15 A
